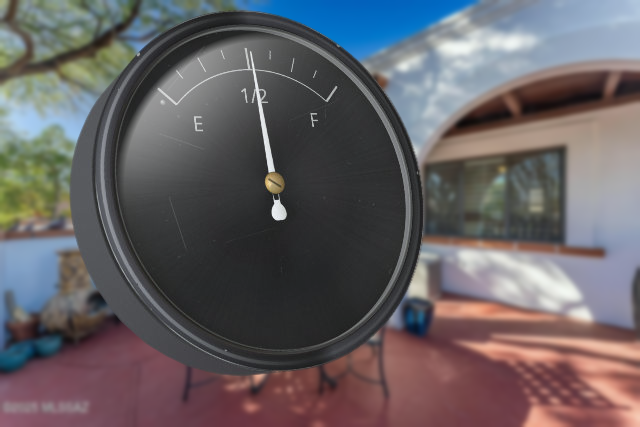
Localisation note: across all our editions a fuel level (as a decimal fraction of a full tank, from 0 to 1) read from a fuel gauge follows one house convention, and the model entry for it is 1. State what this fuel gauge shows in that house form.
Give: 0.5
